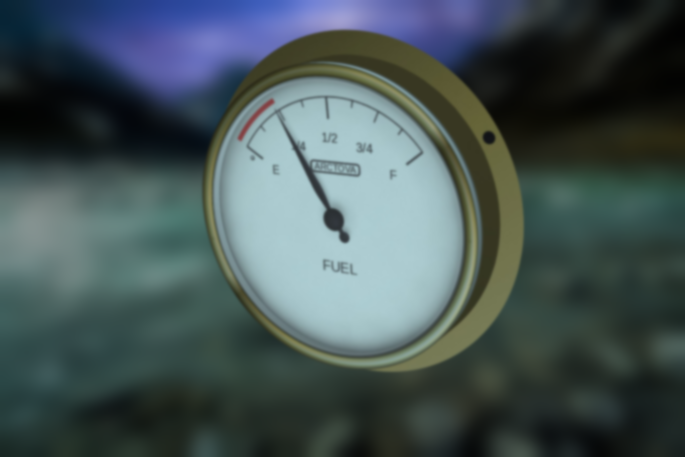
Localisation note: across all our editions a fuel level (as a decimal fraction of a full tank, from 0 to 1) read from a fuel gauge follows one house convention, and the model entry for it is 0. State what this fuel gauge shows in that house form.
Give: 0.25
